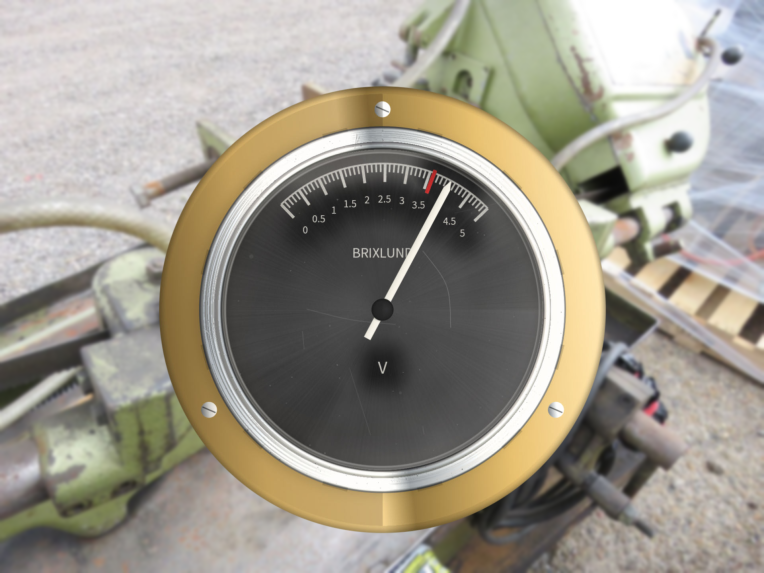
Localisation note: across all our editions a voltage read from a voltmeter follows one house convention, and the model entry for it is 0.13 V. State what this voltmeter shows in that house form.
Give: 4 V
